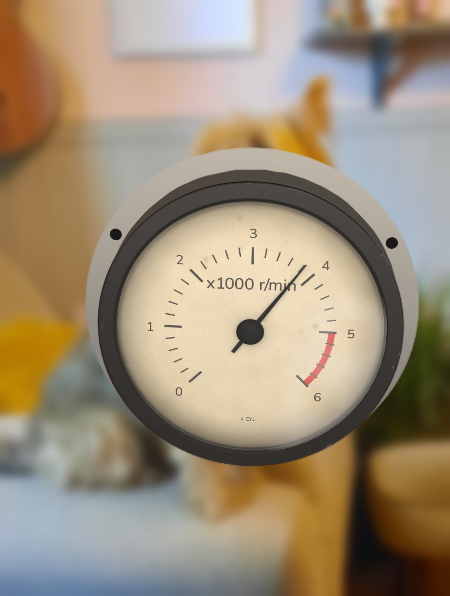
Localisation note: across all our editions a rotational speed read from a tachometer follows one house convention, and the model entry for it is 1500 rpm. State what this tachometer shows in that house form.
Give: 3800 rpm
